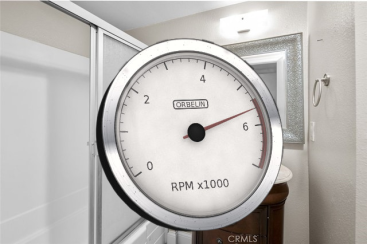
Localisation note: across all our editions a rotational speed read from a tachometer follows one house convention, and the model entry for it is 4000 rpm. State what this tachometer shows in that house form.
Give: 5600 rpm
